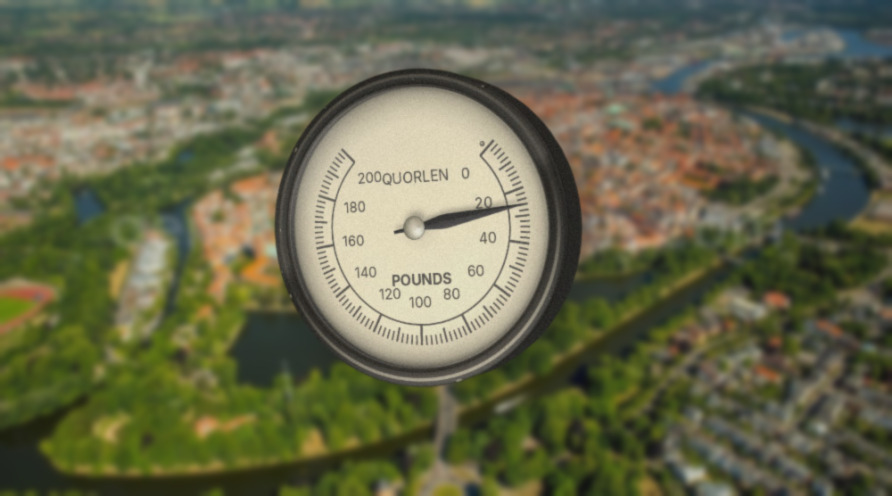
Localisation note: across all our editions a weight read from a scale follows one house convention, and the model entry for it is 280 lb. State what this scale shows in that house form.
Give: 26 lb
